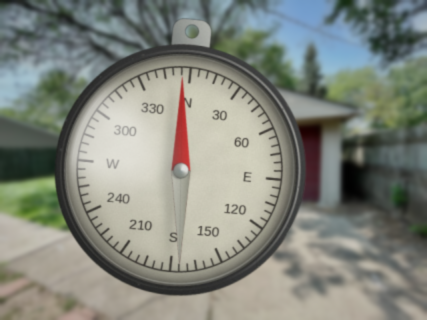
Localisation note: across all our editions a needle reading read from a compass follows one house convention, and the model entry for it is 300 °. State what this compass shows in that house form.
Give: 355 °
